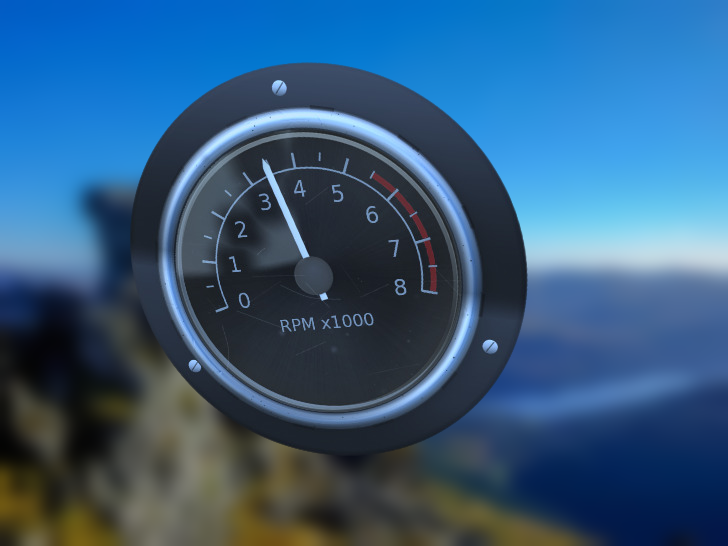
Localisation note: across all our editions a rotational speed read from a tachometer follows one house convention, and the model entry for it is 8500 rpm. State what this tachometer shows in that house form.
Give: 3500 rpm
